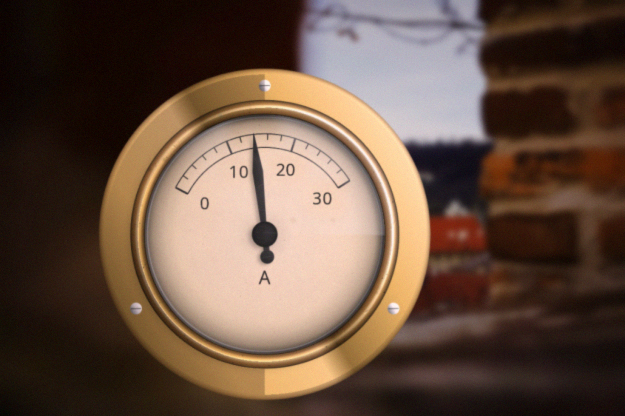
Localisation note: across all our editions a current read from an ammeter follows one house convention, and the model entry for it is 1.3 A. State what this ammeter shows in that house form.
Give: 14 A
